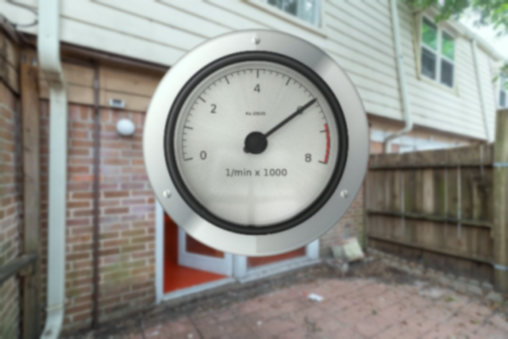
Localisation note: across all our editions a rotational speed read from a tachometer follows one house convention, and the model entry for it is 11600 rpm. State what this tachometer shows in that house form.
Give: 6000 rpm
